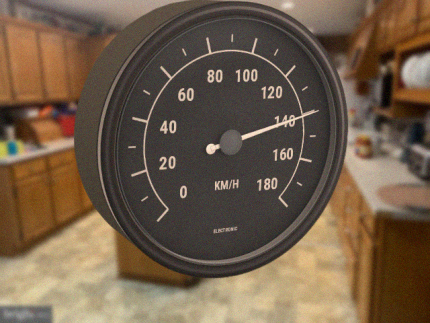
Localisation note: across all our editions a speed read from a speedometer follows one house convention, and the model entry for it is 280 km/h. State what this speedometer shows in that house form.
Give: 140 km/h
